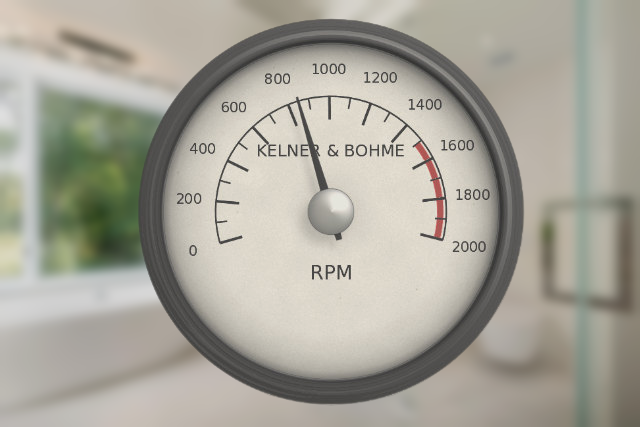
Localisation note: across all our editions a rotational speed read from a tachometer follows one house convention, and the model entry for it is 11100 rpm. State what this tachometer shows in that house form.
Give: 850 rpm
